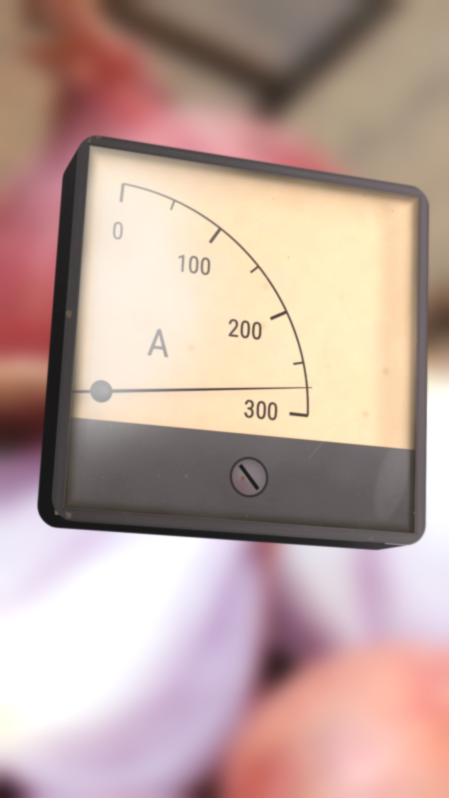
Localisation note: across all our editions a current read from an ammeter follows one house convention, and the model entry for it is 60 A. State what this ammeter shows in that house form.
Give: 275 A
